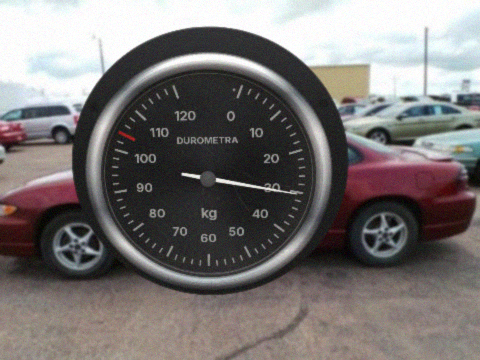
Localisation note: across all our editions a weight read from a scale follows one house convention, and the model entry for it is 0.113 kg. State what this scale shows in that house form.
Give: 30 kg
